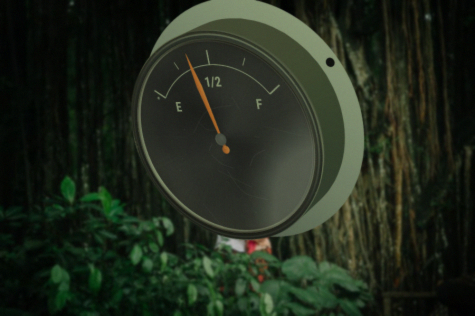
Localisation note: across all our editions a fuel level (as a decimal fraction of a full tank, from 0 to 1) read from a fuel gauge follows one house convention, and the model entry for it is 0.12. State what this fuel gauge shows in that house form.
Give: 0.375
